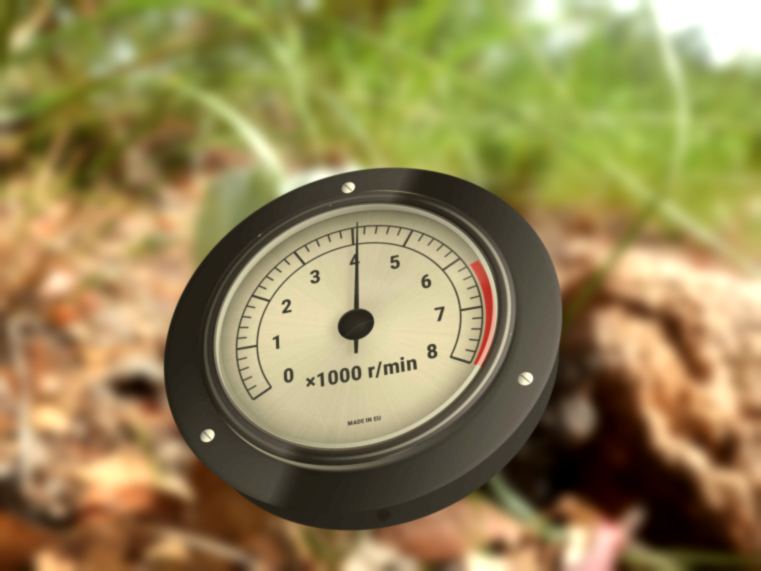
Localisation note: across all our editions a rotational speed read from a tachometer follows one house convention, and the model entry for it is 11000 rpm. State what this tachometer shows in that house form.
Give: 4100 rpm
